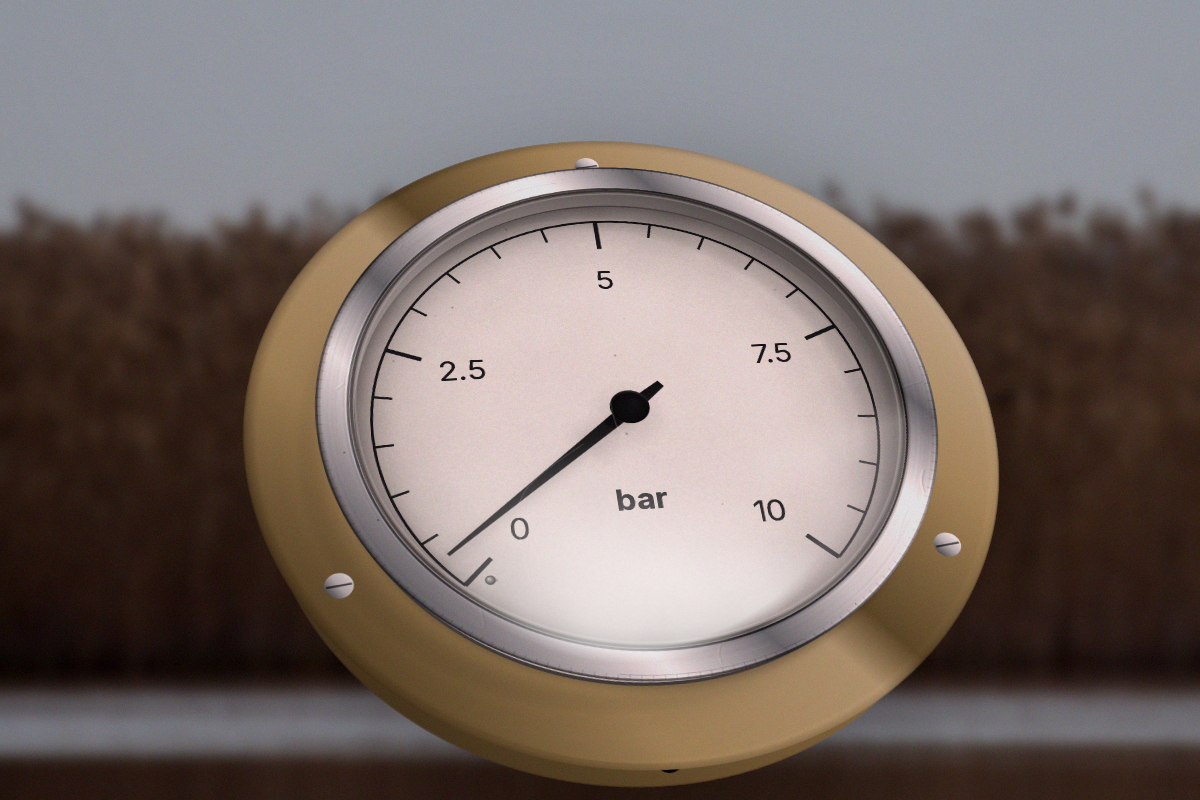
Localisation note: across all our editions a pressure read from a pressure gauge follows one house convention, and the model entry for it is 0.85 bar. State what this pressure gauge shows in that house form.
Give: 0.25 bar
